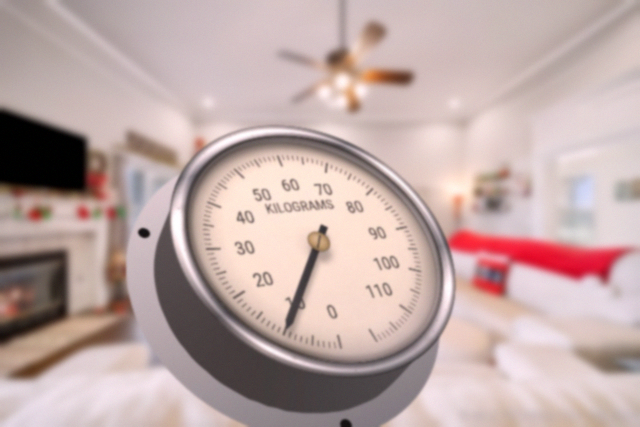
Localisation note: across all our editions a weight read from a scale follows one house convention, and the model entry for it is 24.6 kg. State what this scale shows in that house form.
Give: 10 kg
